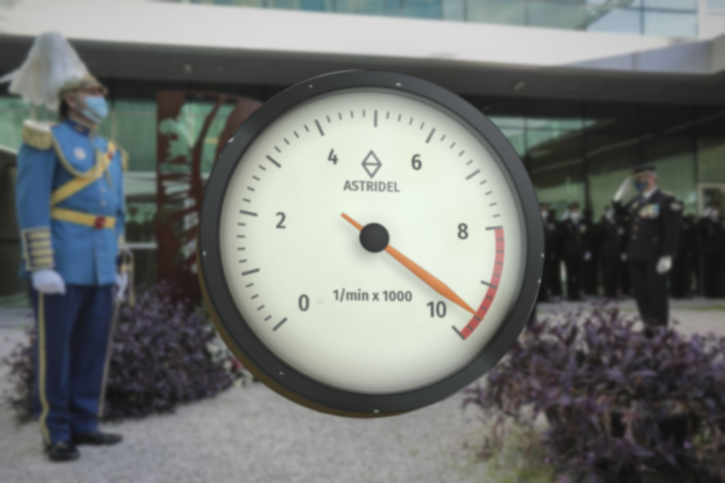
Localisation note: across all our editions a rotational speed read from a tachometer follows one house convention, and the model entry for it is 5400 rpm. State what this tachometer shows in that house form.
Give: 9600 rpm
